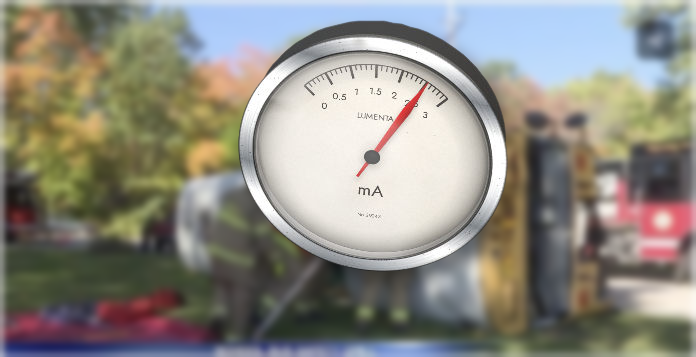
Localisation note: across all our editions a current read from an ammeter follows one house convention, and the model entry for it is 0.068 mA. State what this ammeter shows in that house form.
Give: 2.5 mA
